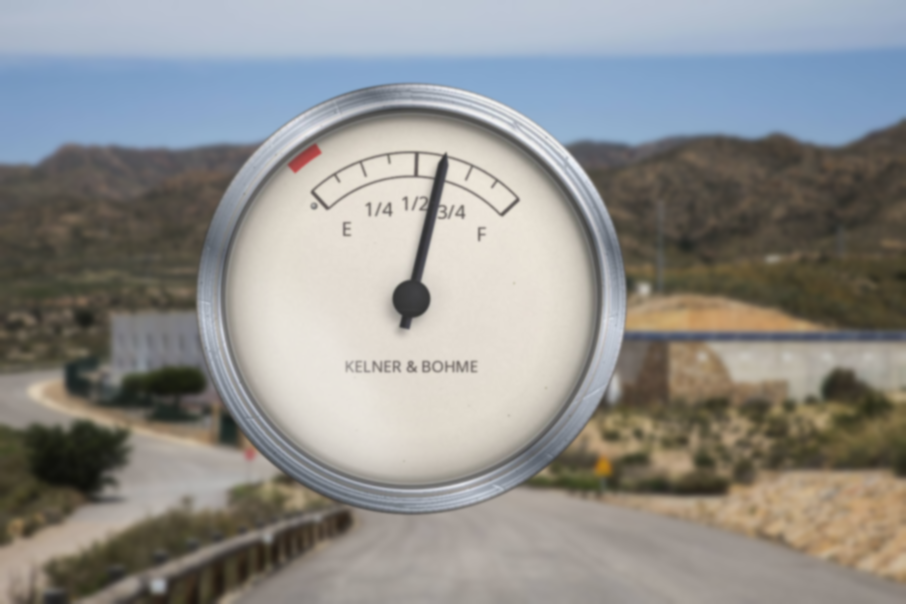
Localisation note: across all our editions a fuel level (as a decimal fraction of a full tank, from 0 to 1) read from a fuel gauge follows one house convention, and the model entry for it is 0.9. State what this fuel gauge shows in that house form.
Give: 0.625
